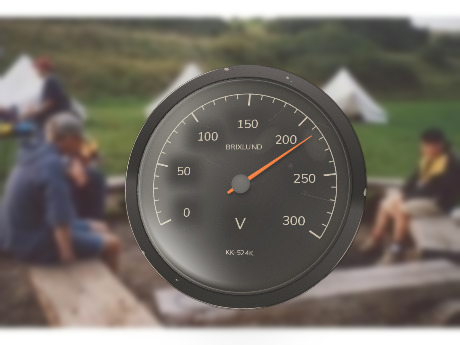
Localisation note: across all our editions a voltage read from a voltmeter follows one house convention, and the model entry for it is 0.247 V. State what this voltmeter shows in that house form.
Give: 215 V
